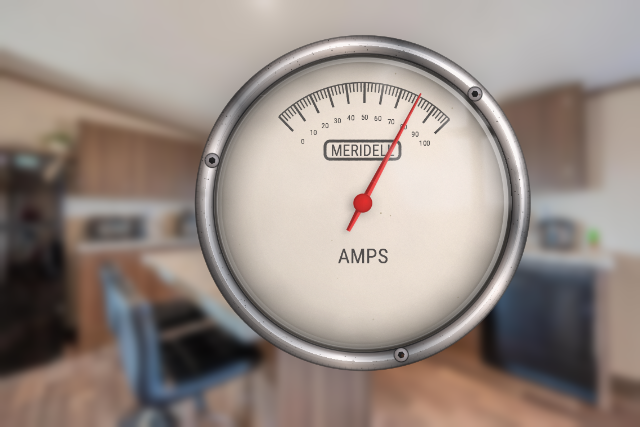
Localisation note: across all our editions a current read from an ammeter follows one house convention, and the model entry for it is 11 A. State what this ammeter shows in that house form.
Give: 80 A
